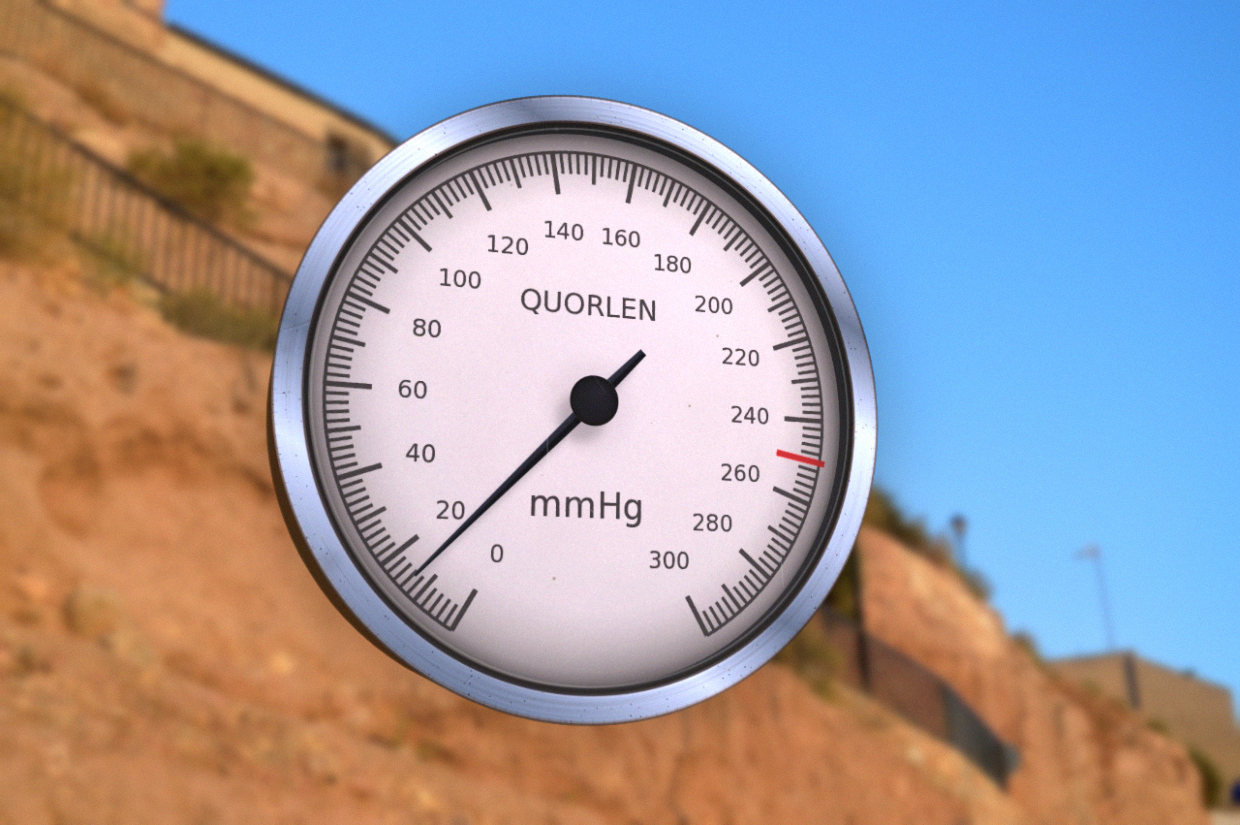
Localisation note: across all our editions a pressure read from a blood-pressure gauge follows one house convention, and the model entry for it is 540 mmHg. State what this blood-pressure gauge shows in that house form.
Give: 14 mmHg
